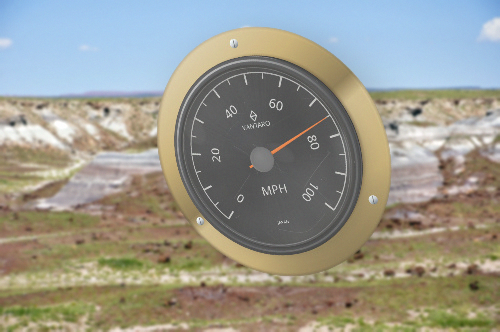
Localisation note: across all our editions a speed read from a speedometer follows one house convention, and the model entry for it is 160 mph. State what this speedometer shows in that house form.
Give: 75 mph
